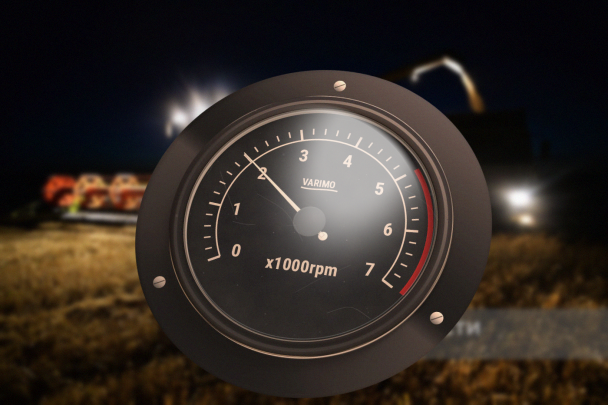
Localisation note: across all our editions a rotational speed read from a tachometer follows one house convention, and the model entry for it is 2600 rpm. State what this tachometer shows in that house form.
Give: 2000 rpm
